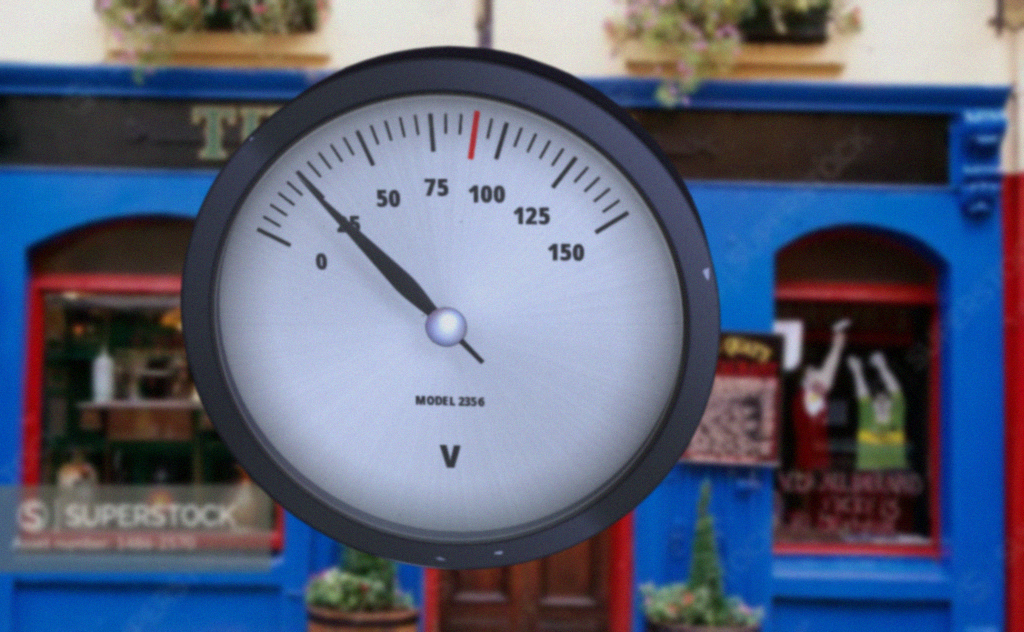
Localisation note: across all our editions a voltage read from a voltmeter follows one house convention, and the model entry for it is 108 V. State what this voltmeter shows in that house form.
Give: 25 V
